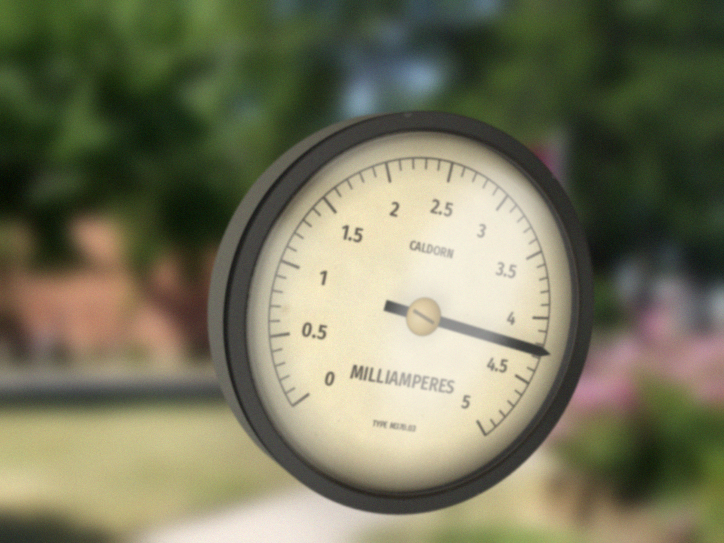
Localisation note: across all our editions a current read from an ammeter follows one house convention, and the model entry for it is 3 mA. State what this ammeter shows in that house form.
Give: 4.25 mA
